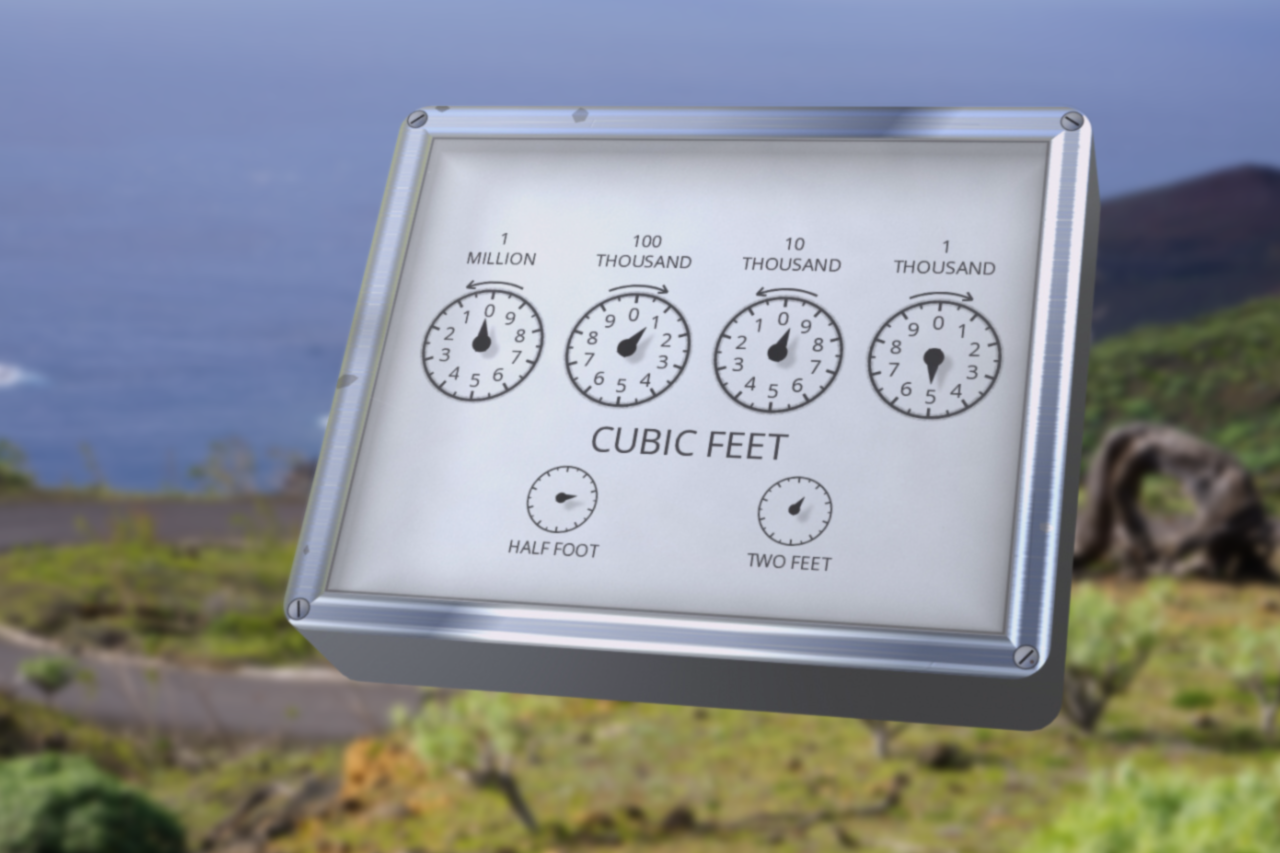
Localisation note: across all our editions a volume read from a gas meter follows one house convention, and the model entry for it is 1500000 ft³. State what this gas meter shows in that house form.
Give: 9500 ft³
